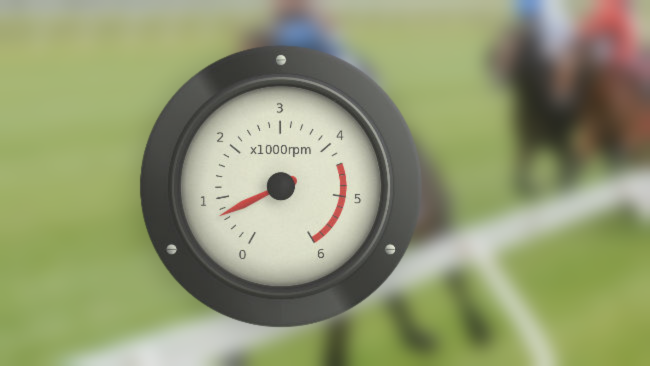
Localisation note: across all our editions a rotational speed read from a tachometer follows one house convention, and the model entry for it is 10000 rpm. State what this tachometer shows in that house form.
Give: 700 rpm
